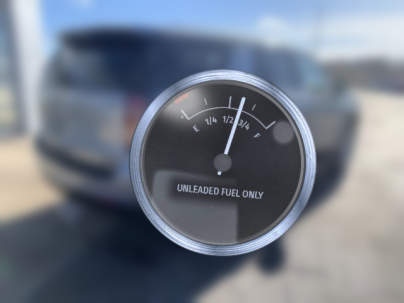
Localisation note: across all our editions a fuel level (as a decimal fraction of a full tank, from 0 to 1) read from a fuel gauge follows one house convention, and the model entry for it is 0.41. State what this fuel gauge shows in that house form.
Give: 0.625
